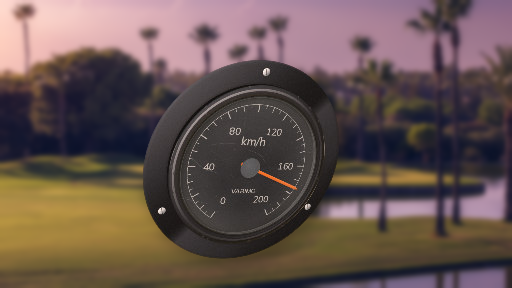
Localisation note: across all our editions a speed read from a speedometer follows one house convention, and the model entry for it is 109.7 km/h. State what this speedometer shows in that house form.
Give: 175 km/h
